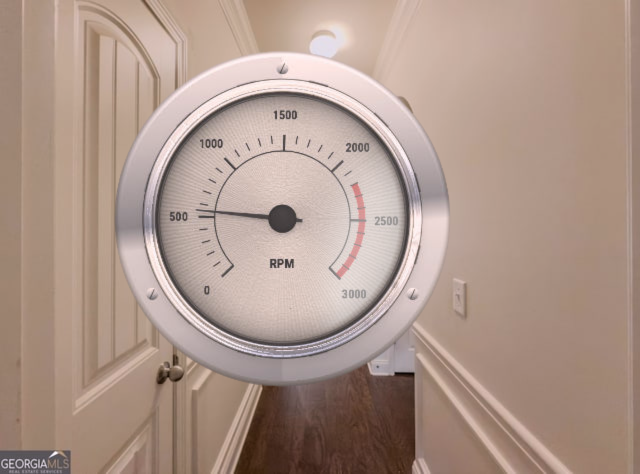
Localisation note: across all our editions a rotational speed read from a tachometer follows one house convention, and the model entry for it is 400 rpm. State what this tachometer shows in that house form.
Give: 550 rpm
